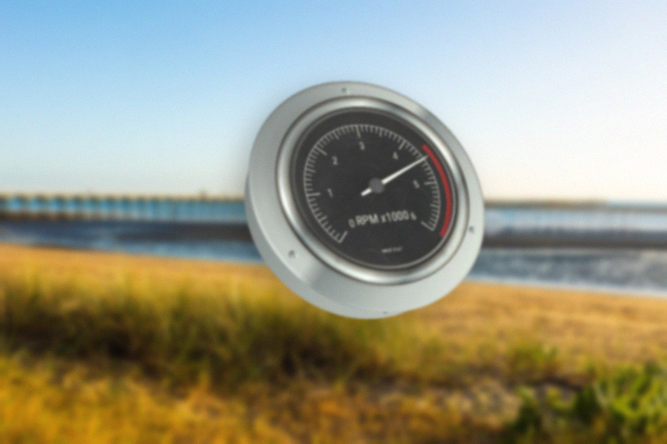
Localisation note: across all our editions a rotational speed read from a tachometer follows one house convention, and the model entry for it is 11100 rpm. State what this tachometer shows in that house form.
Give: 4500 rpm
